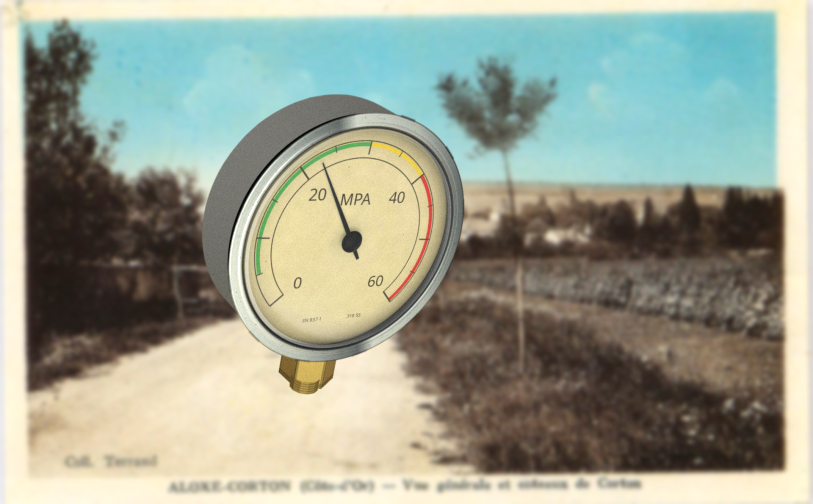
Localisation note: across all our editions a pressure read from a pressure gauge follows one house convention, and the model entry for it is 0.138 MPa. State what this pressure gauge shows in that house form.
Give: 22.5 MPa
